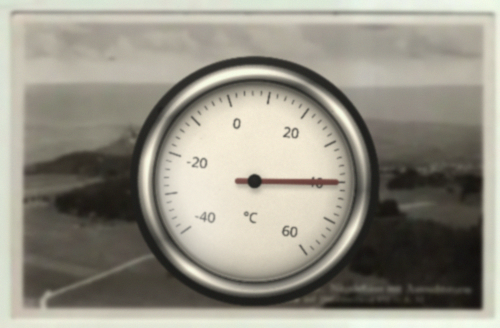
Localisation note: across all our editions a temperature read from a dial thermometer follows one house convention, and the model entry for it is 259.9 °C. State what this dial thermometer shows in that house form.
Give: 40 °C
